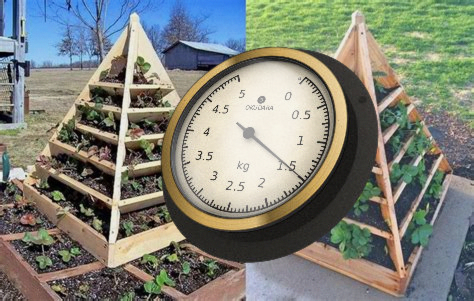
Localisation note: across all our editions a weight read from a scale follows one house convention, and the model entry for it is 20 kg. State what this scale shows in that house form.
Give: 1.5 kg
